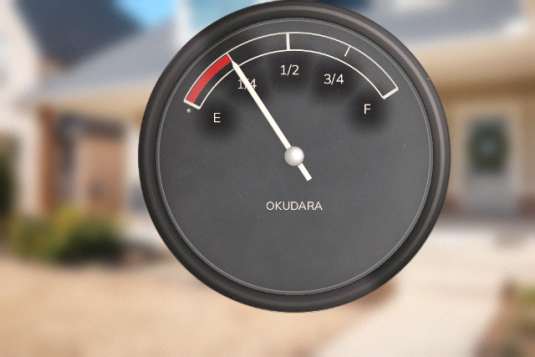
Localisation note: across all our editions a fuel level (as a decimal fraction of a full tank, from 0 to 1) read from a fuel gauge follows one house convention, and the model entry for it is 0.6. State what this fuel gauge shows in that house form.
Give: 0.25
